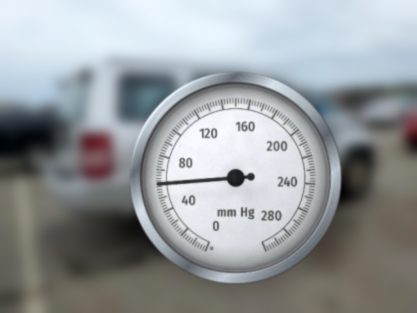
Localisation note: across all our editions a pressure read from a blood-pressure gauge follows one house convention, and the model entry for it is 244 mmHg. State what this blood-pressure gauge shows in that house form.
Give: 60 mmHg
